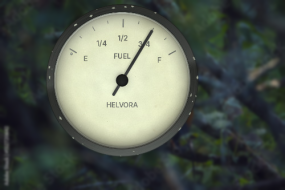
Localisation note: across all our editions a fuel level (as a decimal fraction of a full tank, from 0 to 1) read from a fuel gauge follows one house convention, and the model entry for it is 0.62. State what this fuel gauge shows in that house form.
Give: 0.75
